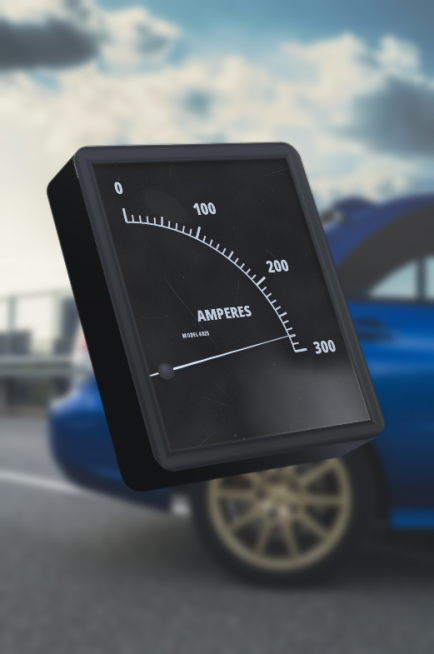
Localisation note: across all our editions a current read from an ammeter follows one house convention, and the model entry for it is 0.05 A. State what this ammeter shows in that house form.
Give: 280 A
